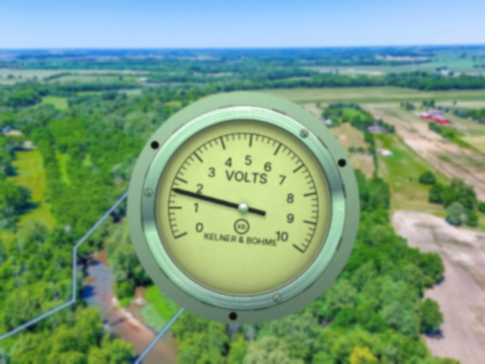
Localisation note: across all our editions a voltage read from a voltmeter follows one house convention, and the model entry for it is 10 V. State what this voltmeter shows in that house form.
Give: 1.6 V
